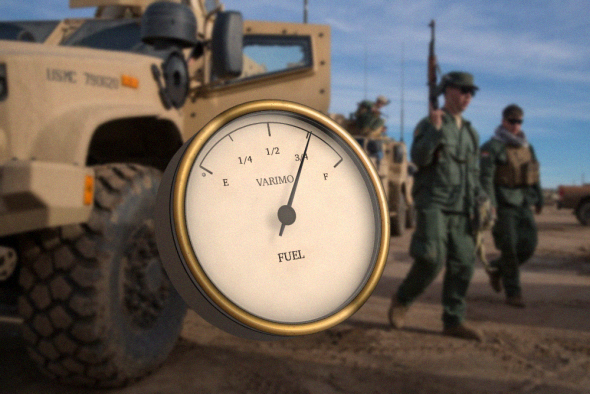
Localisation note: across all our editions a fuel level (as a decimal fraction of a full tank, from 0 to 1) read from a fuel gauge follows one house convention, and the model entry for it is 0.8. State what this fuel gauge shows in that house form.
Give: 0.75
